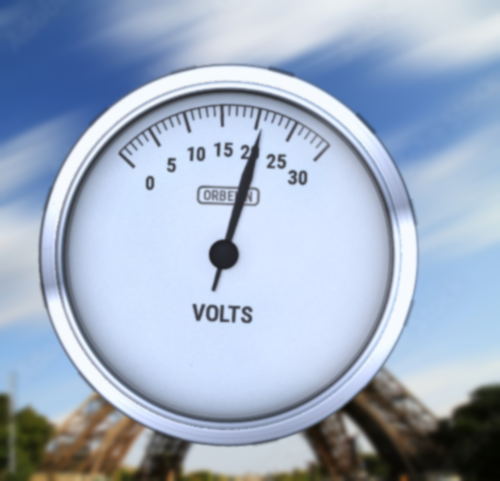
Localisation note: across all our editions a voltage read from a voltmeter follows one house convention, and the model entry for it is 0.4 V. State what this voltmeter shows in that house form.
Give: 21 V
